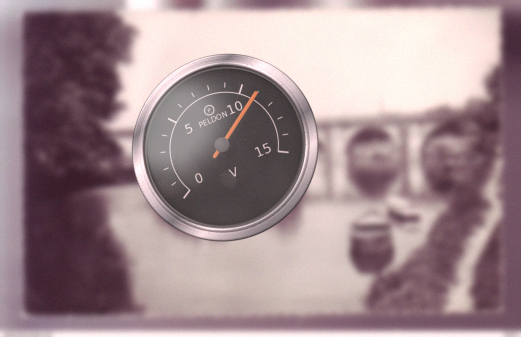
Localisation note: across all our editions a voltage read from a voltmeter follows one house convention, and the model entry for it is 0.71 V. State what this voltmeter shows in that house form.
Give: 11 V
